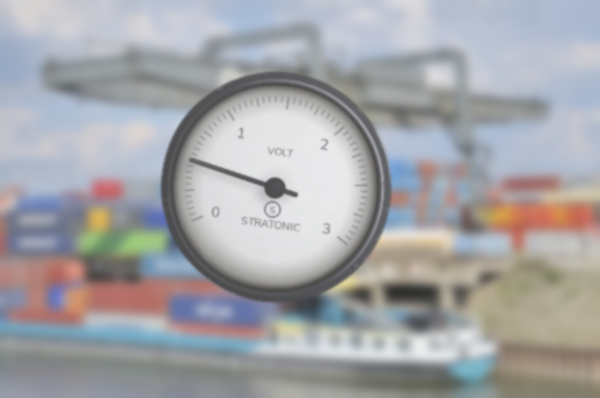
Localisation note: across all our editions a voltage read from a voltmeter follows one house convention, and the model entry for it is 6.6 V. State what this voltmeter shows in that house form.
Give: 0.5 V
